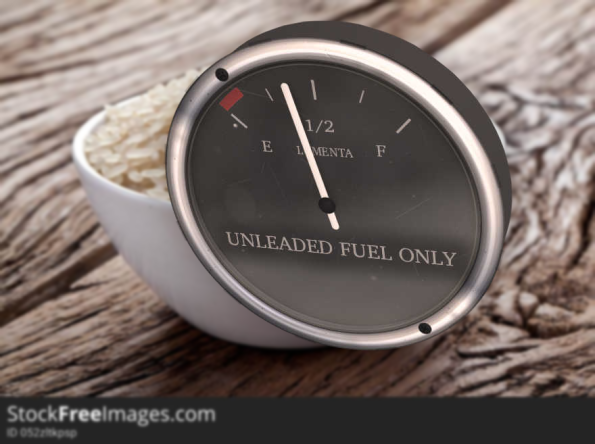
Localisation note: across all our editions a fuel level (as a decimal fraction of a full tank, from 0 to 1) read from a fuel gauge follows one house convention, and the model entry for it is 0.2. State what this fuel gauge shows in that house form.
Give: 0.375
